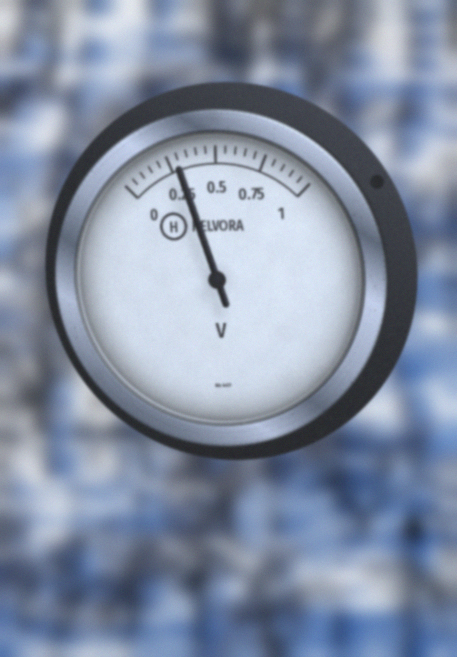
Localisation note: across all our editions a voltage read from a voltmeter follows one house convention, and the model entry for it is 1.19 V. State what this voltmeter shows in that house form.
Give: 0.3 V
